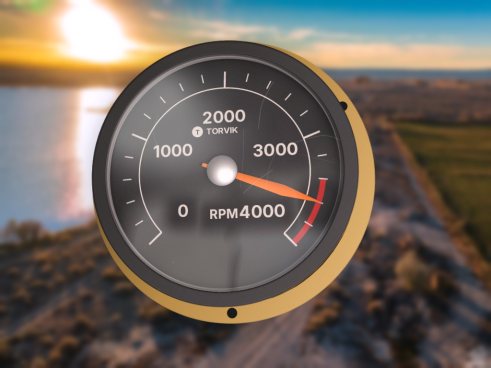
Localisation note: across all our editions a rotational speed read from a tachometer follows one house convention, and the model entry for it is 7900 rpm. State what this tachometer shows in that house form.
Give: 3600 rpm
